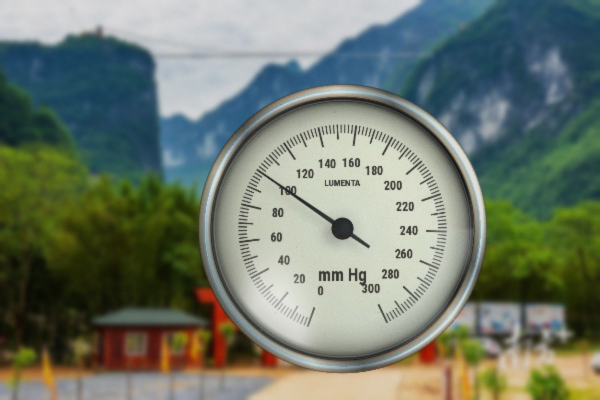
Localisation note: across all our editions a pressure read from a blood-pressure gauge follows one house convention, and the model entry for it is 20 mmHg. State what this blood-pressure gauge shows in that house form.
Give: 100 mmHg
